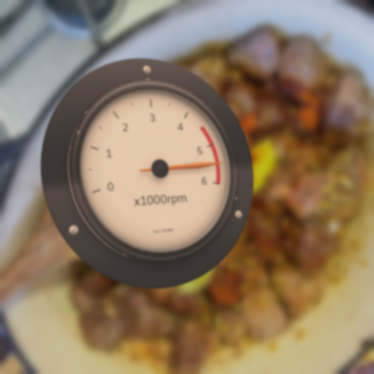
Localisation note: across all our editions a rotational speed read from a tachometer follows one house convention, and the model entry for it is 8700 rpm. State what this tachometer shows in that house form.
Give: 5500 rpm
